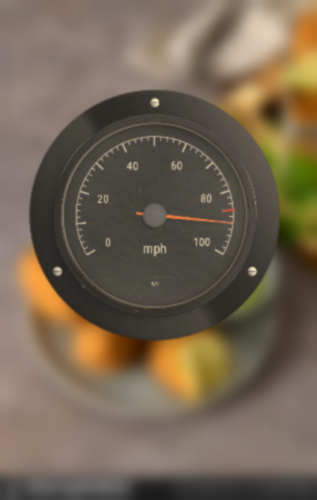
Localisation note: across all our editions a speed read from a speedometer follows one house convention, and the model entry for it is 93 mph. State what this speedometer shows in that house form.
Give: 90 mph
